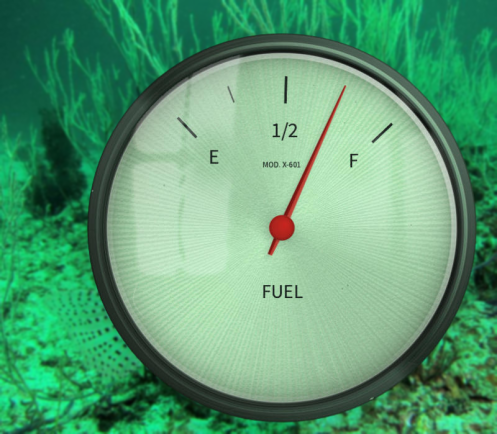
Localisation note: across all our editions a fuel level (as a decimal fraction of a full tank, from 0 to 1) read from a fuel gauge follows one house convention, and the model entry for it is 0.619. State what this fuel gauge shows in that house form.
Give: 0.75
